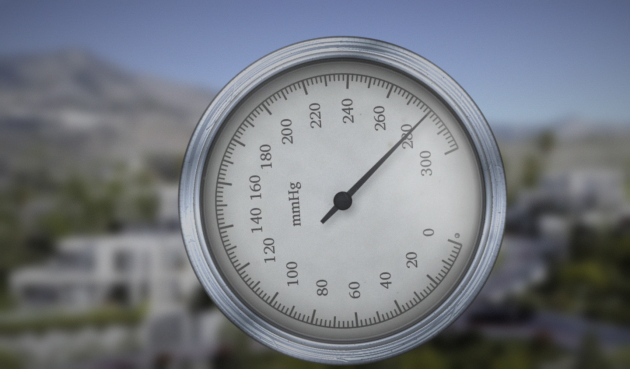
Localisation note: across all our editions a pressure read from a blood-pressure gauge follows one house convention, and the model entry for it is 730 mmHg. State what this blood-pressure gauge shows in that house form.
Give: 280 mmHg
